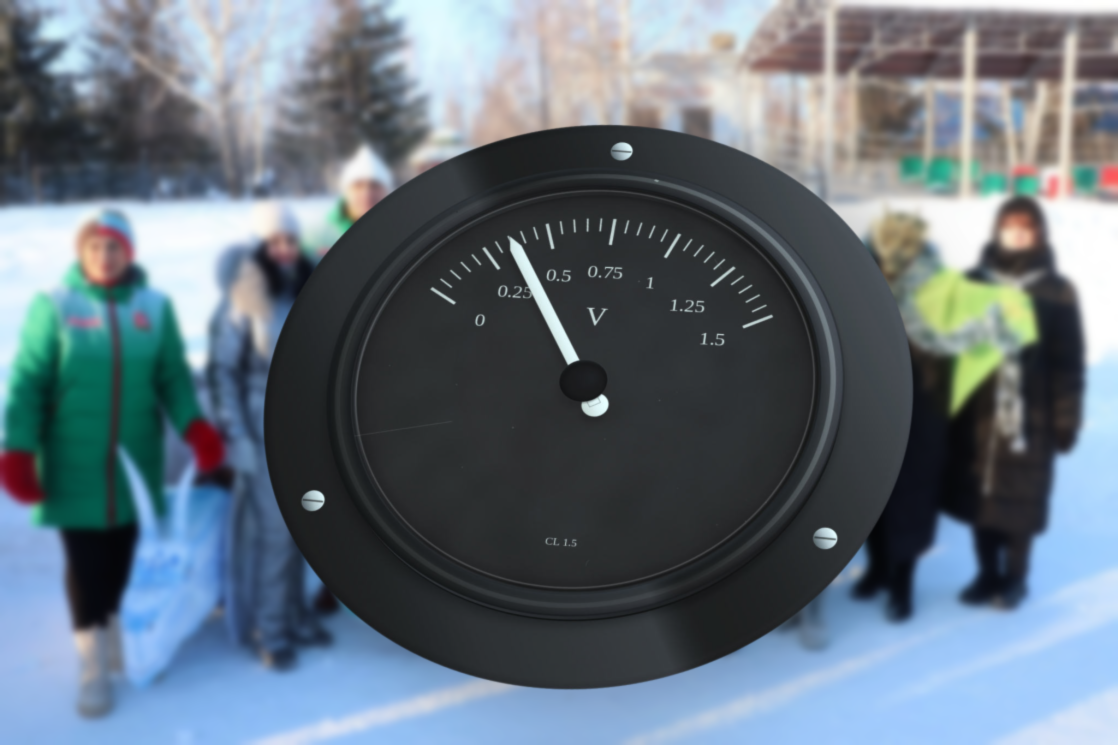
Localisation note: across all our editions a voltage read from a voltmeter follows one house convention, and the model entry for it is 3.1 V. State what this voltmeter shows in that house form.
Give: 0.35 V
